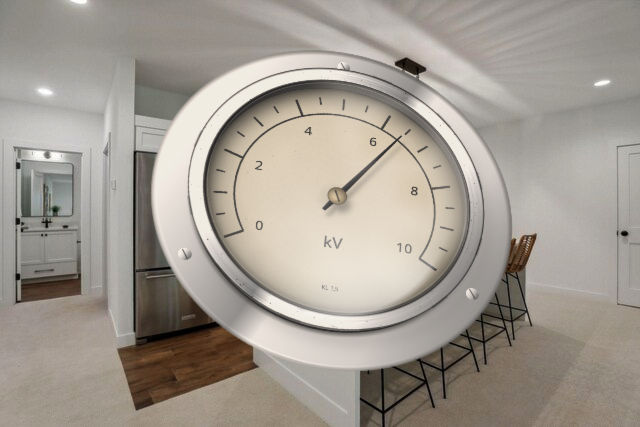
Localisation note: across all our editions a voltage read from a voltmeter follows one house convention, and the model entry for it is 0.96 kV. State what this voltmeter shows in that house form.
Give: 6.5 kV
